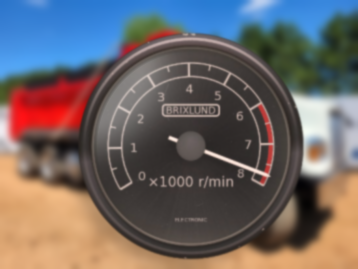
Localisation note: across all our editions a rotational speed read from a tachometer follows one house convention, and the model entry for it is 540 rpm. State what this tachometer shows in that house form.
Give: 7750 rpm
